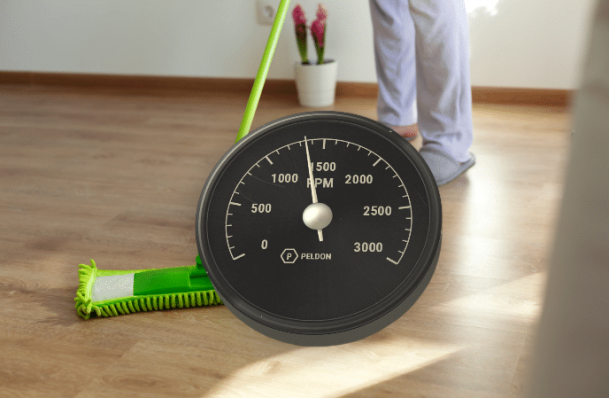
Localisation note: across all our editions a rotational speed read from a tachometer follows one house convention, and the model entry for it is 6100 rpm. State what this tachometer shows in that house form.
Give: 1350 rpm
